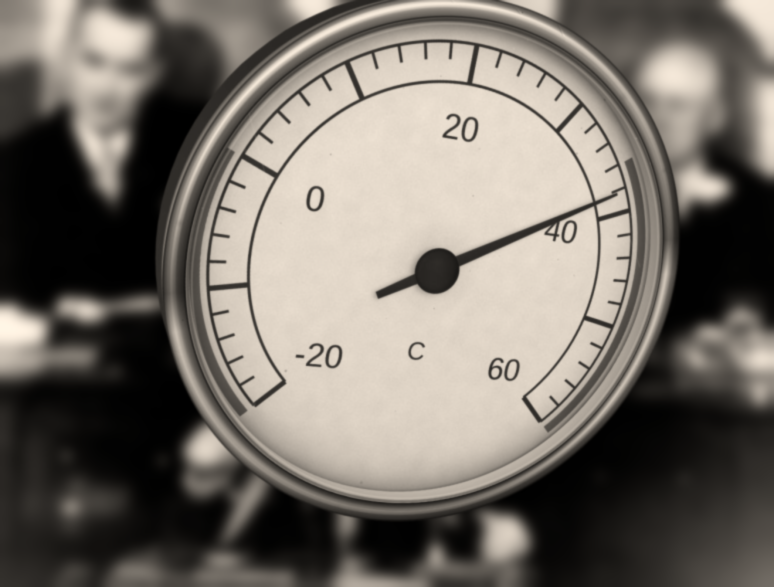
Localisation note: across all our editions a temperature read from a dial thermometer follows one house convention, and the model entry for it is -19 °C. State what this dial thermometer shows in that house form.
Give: 38 °C
